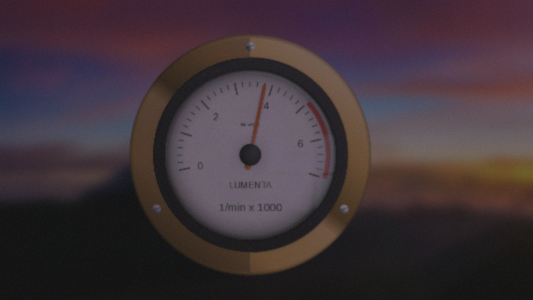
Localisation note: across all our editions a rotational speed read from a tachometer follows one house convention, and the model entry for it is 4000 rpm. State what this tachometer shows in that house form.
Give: 3800 rpm
